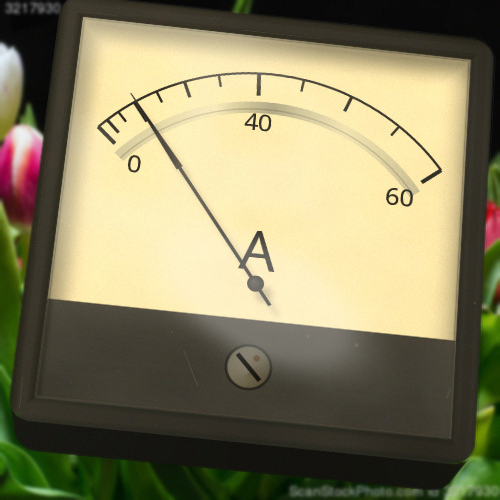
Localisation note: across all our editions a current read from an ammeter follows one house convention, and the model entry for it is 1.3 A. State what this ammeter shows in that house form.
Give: 20 A
